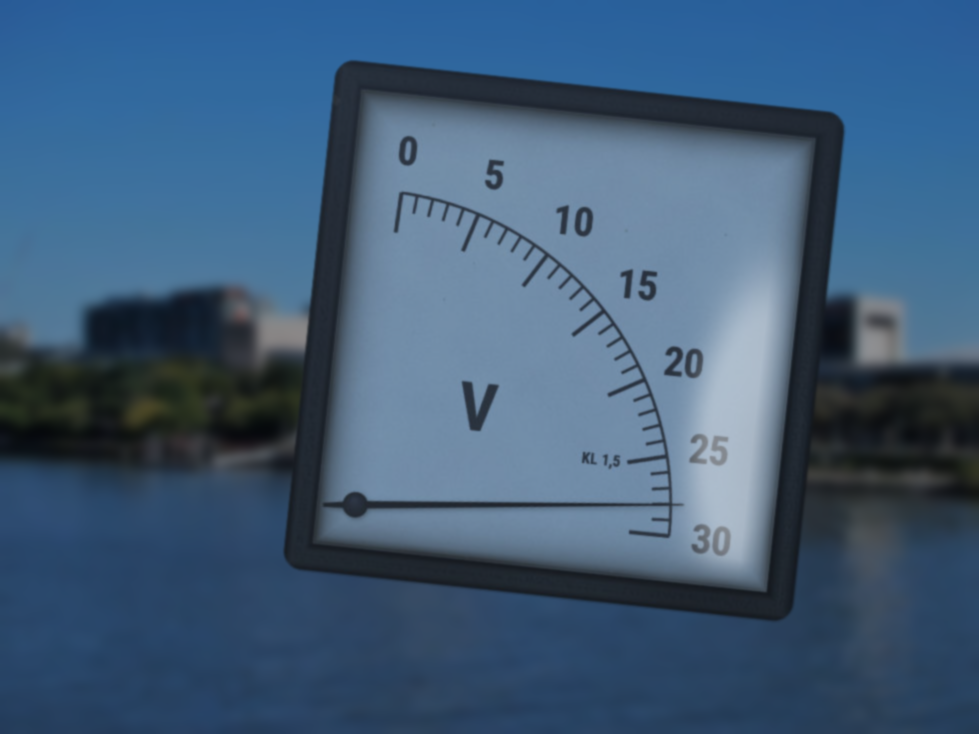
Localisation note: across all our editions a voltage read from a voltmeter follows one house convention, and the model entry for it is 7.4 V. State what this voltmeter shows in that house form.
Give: 28 V
